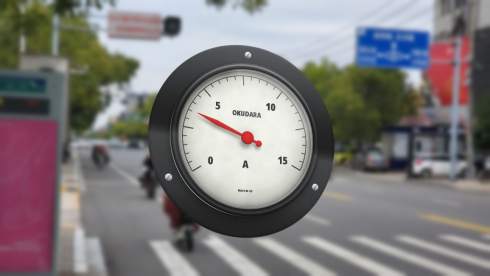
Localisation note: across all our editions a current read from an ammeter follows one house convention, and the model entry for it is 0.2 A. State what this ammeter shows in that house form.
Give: 3.5 A
